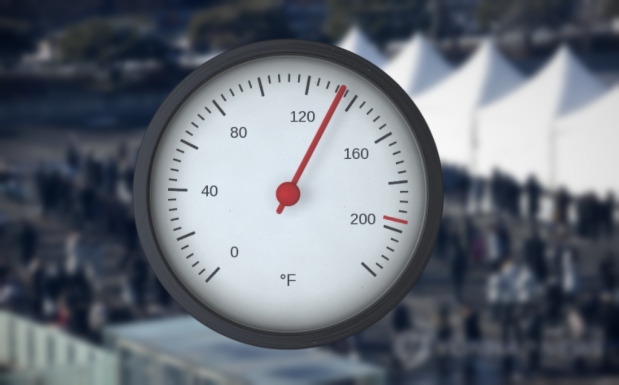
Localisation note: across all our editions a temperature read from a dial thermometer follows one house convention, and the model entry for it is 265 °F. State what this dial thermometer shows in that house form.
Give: 134 °F
